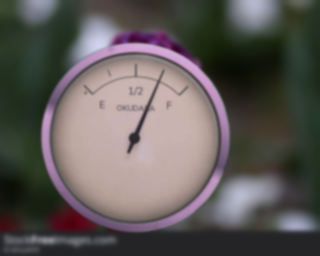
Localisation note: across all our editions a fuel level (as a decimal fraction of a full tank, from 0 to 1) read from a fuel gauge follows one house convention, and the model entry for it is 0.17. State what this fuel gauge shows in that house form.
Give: 0.75
